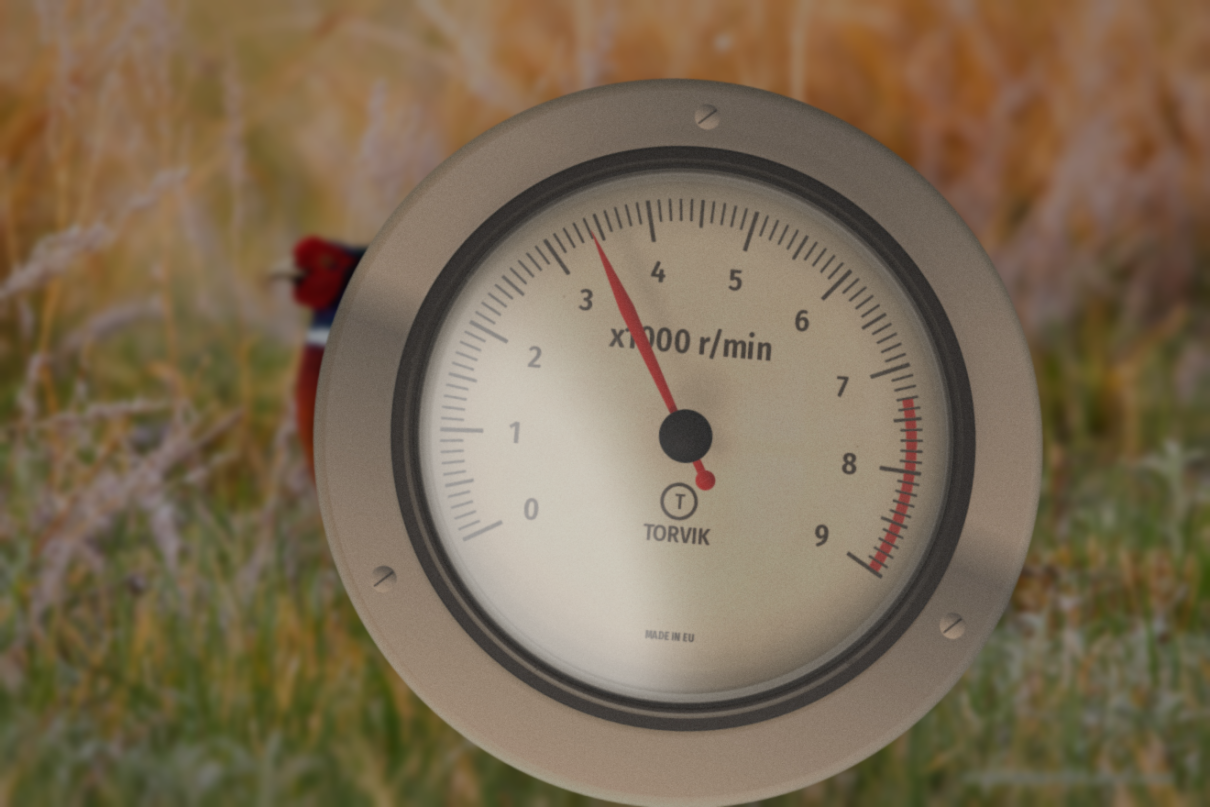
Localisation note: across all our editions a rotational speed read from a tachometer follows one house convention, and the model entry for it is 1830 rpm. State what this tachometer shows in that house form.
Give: 3400 rpm
